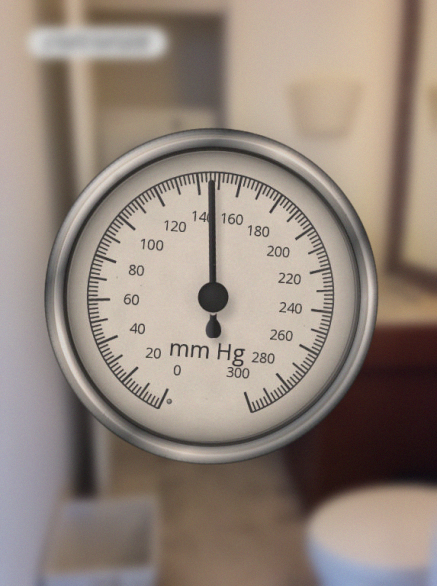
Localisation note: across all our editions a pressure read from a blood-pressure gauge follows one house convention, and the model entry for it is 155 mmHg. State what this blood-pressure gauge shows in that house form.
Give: 146 mmHg
